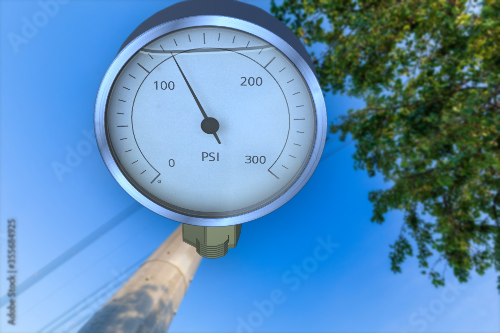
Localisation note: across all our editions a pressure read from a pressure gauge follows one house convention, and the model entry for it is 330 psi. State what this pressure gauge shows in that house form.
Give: 125 psi
